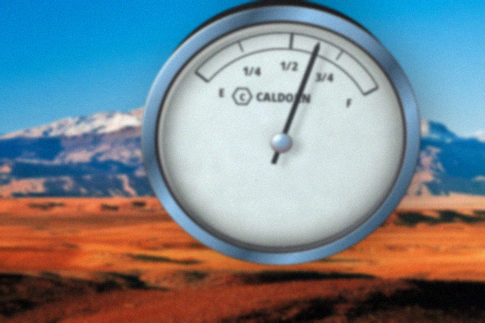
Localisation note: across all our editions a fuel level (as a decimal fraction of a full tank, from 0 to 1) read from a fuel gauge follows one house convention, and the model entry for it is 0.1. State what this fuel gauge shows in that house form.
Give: 0.625
